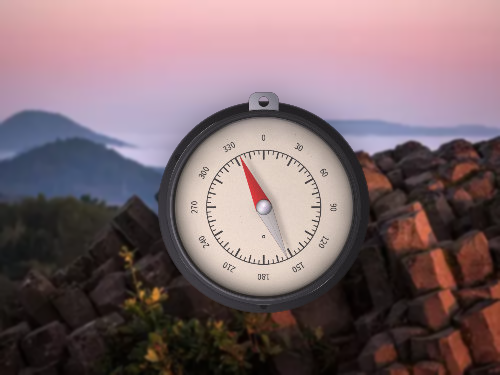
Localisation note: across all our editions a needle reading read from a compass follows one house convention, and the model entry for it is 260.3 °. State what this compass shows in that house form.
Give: 335 °
